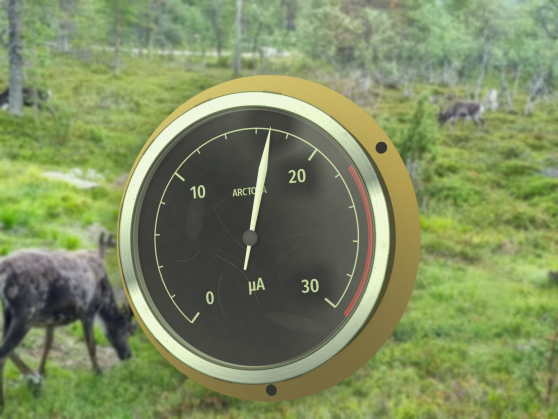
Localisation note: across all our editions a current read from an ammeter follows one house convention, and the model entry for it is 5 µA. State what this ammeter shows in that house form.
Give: 17 µA
